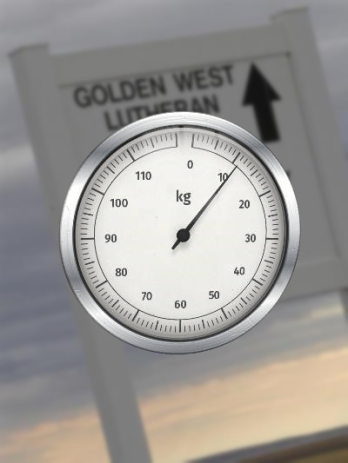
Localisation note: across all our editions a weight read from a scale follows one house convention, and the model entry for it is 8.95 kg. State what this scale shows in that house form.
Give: 11 kg
